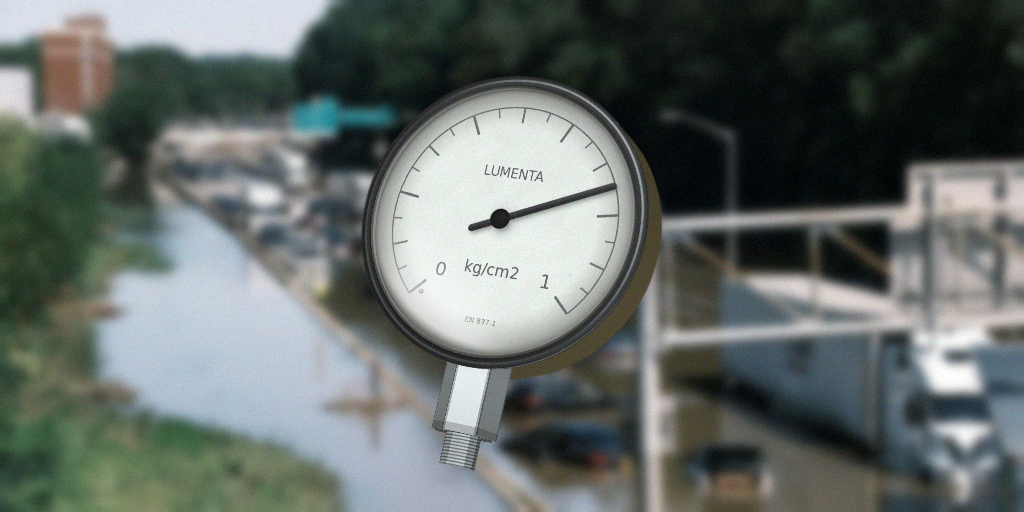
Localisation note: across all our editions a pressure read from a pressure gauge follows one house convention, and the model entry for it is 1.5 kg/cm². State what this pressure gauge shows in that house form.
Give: 0.75 kg/cm²
